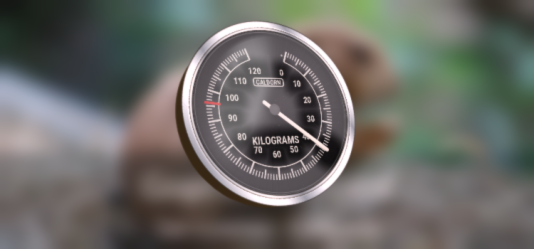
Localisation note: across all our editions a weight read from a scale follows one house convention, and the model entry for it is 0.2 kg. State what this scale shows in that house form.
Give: 40 kg
